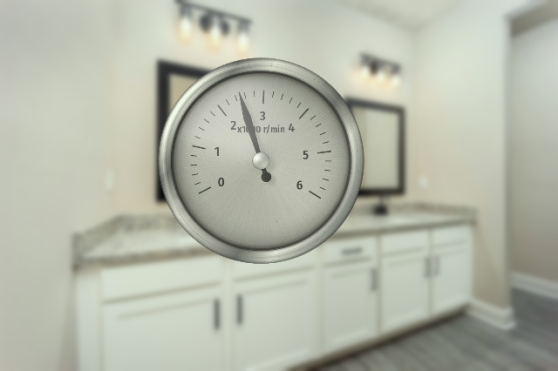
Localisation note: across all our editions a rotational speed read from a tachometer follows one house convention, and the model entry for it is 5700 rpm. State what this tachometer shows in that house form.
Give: 2500 rpm
